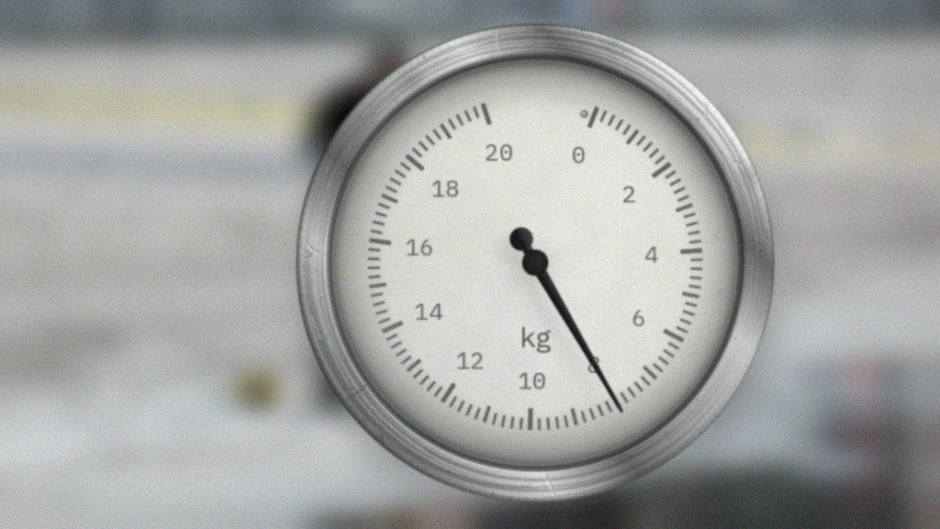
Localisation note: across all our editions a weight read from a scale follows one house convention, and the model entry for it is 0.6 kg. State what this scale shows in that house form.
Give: 8 kg
